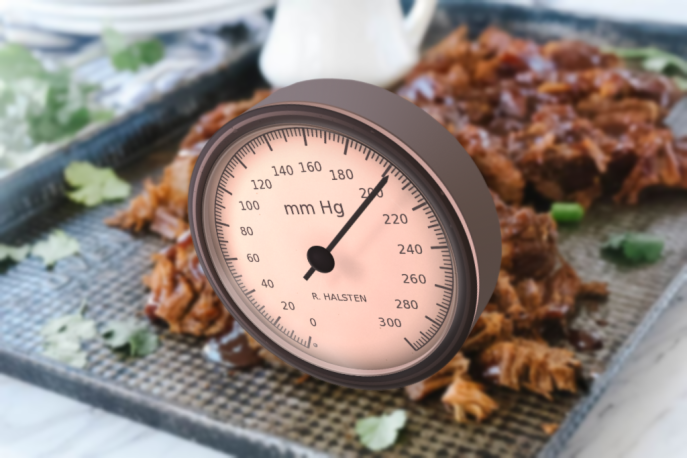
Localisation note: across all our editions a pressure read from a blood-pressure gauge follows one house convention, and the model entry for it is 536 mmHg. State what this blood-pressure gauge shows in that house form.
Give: 202 mmHg
